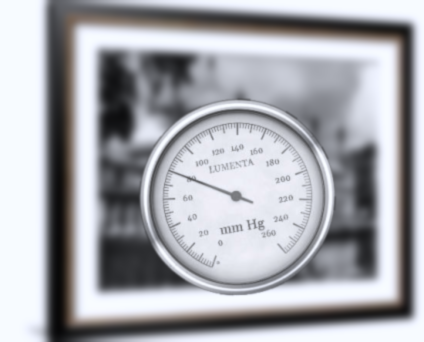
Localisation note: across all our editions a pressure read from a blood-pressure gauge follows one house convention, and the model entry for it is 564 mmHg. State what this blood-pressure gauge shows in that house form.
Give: 80 mmHg
